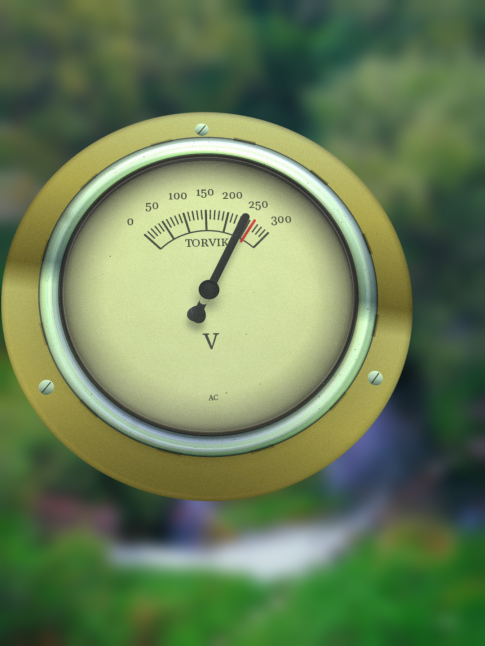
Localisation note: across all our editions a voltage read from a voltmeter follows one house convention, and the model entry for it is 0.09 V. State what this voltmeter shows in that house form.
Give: 240 V
